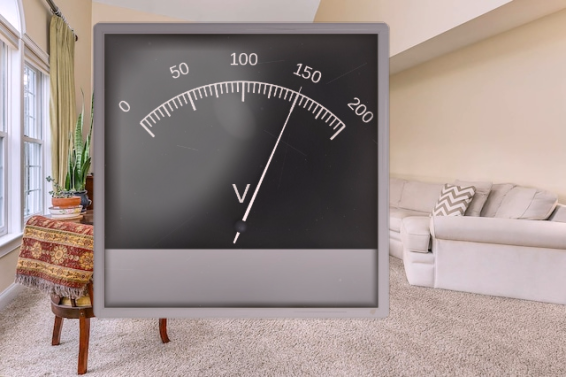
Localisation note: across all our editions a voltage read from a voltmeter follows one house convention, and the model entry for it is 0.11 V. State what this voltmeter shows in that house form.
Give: 150 V
